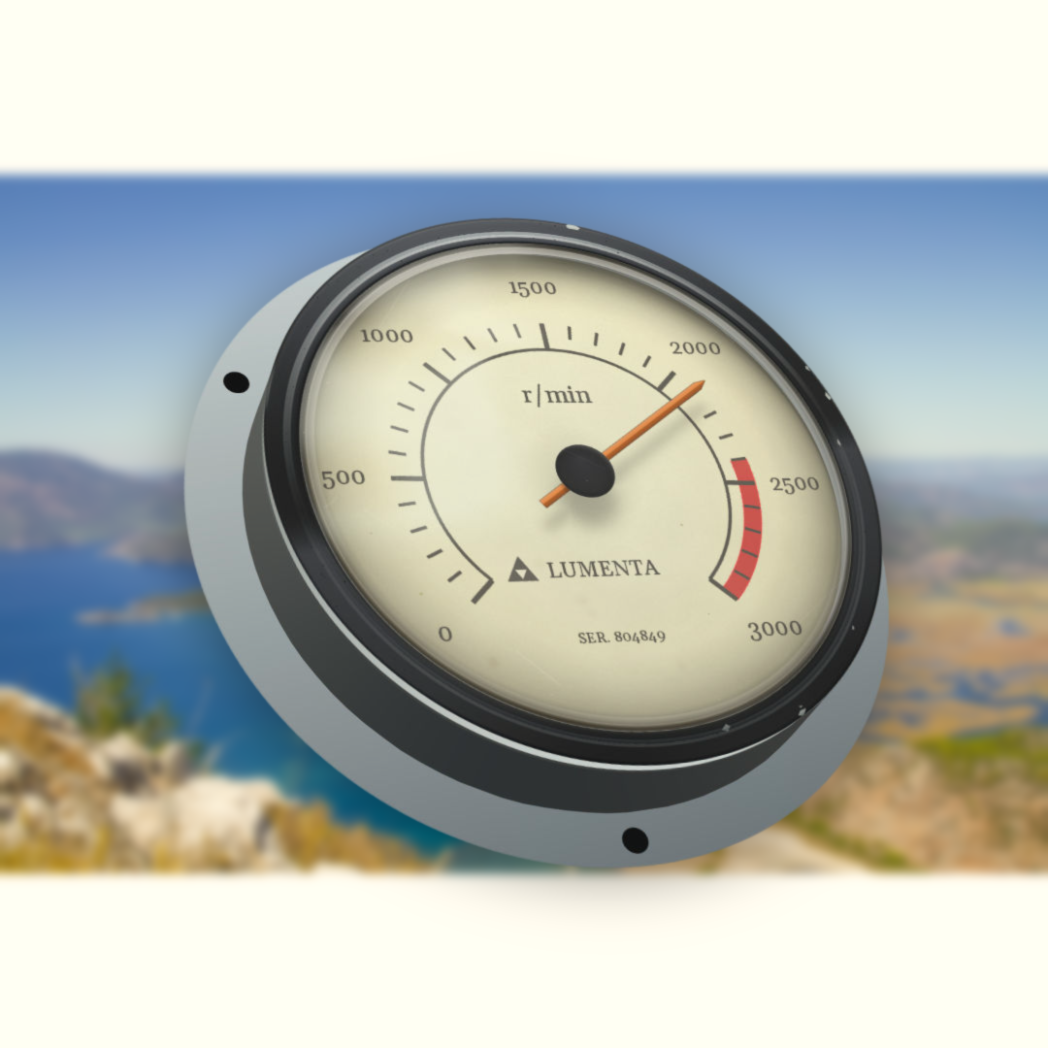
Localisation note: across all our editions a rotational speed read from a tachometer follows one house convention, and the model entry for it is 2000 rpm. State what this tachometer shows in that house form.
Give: 2100 rpm
